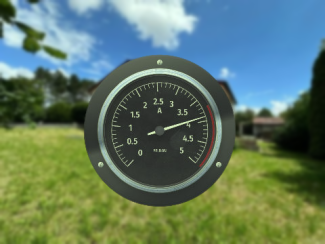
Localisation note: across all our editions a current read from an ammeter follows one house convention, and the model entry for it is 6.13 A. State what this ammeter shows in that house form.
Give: 3.9 A
